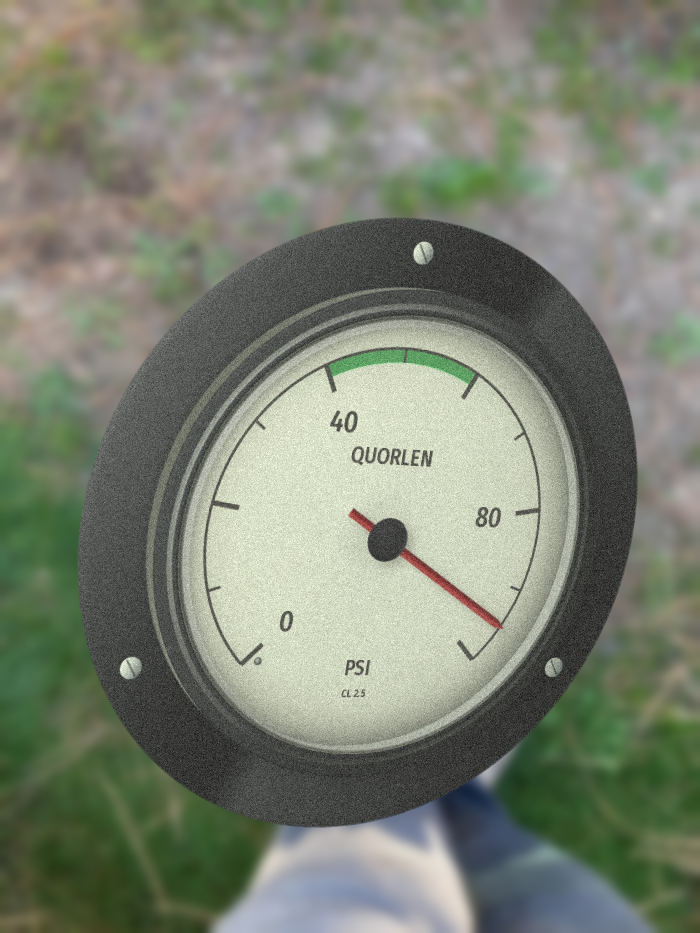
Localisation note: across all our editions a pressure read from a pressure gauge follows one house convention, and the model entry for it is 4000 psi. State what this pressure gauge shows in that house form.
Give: 95 psi
